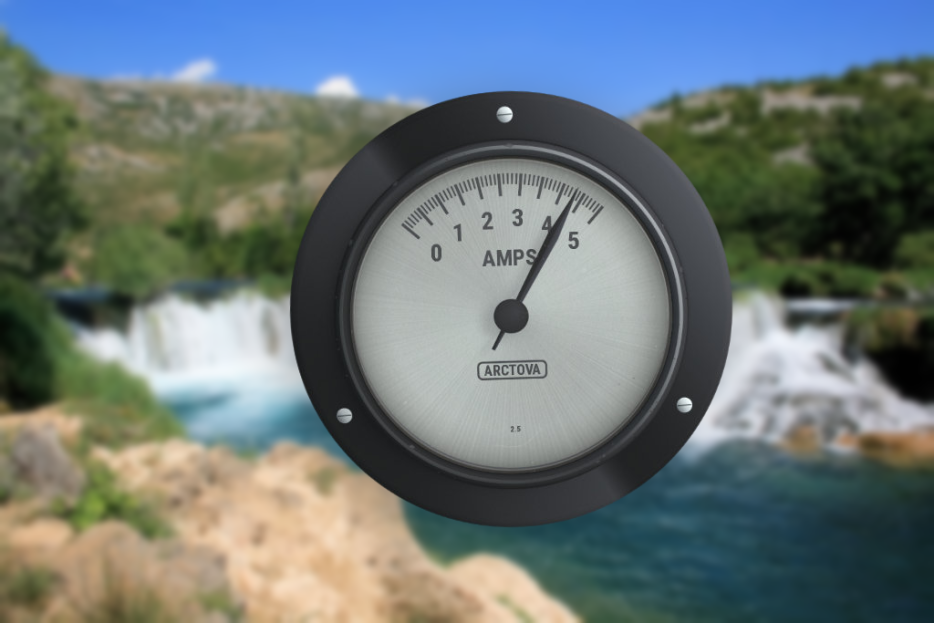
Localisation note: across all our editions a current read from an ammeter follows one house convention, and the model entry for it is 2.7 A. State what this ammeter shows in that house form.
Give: 4.3 A
